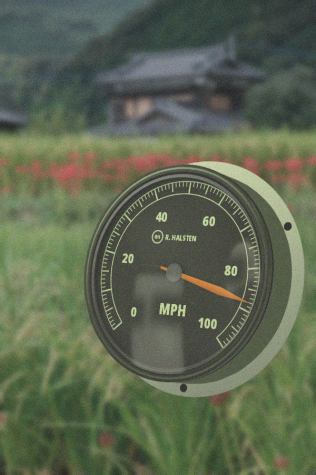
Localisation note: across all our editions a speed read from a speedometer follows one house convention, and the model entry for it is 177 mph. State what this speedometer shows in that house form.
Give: 88 mph
